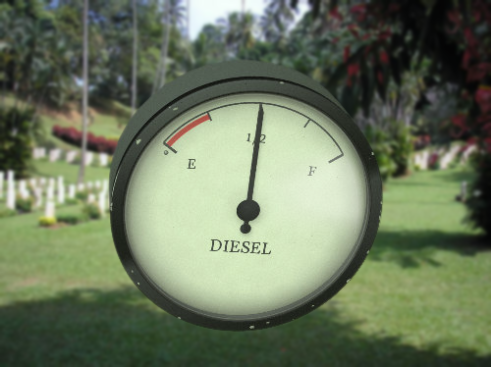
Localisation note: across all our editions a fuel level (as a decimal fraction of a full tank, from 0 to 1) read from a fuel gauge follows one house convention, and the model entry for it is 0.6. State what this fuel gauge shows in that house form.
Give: 0.5
